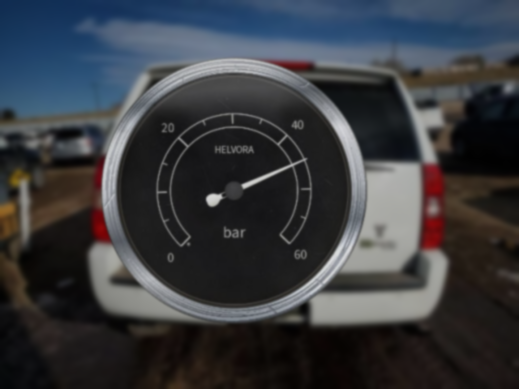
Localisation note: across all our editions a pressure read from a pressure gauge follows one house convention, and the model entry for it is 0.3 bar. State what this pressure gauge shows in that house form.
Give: 45 bar
